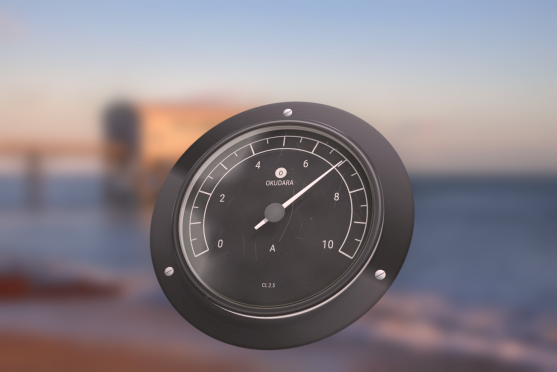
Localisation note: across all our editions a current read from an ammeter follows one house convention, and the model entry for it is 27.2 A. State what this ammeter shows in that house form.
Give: 7 A
